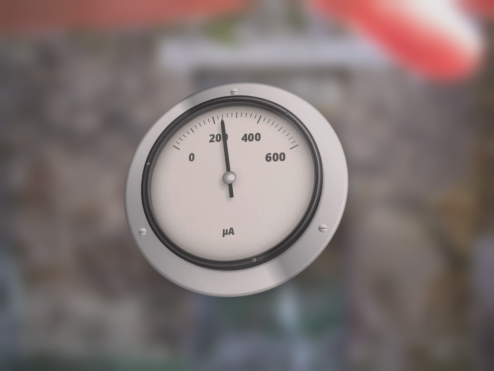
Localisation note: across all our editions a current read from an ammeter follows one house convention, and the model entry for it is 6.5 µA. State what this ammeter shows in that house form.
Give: 240 µA
